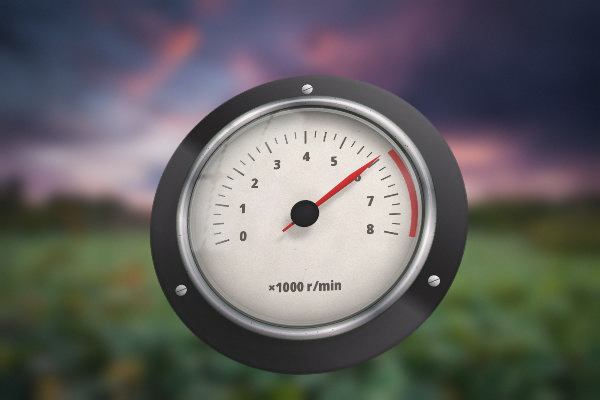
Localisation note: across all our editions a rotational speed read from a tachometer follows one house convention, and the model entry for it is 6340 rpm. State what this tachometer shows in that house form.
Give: 6000 rpm
